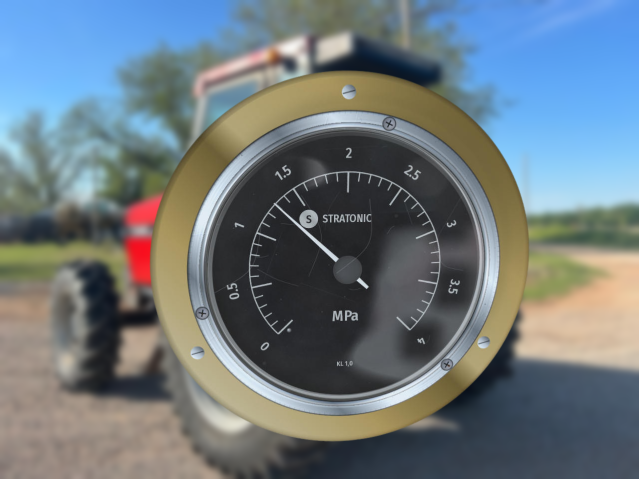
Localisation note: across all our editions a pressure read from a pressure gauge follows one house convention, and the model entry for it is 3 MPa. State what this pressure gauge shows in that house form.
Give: 1.3 MPa
